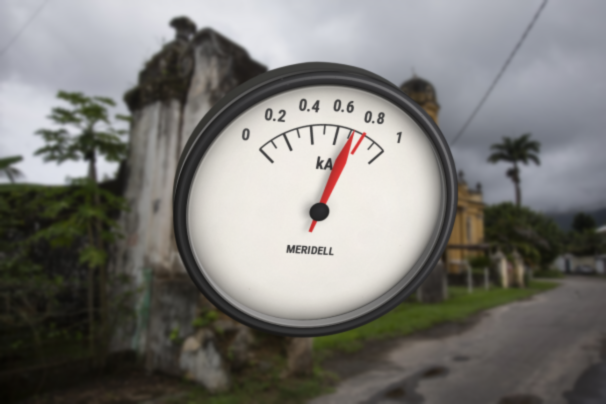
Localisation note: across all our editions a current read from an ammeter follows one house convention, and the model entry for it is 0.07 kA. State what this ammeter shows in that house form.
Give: 0.7 kA
